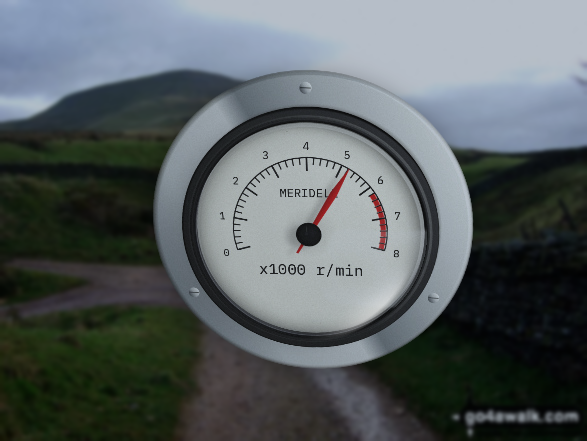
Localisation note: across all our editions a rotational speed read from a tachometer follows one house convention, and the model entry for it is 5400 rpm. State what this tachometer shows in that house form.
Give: 5200 rpm
